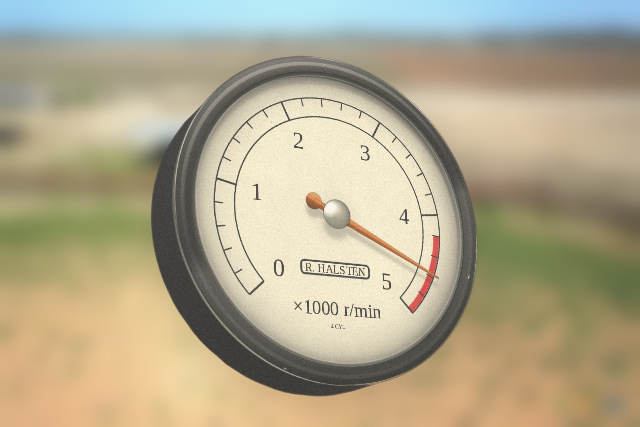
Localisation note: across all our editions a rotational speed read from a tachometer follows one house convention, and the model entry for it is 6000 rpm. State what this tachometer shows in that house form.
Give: 4600 rpm
